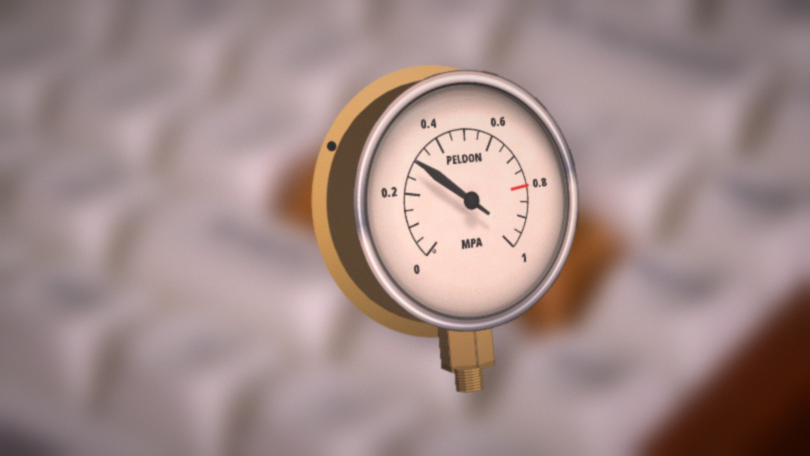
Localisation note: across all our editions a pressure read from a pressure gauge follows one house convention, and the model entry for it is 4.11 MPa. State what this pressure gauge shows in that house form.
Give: 0.3 MPa
